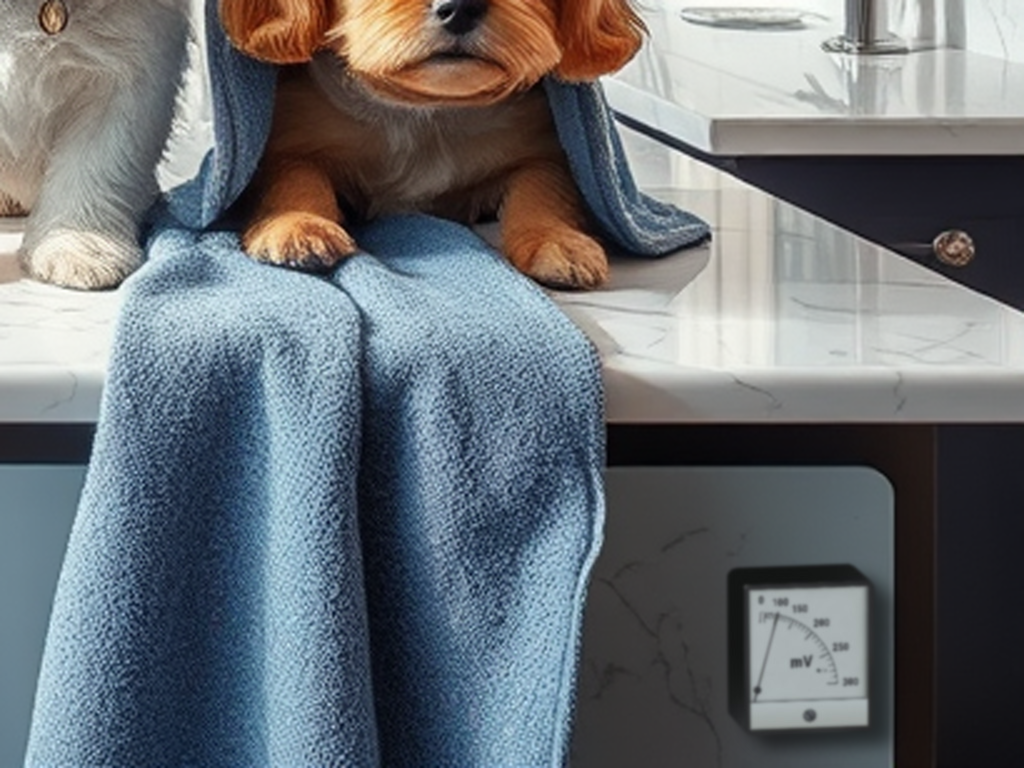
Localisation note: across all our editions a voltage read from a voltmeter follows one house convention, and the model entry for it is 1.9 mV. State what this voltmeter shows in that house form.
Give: 100 mV
